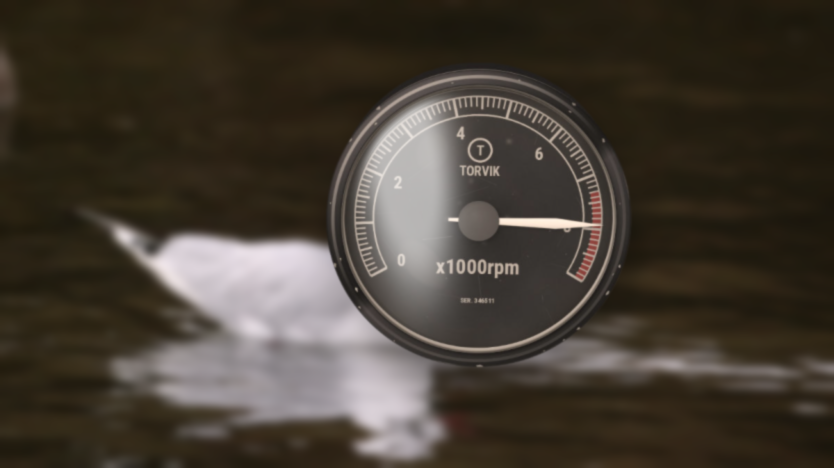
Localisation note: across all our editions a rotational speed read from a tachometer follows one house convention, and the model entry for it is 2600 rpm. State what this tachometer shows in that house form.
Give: 7900 rpm
